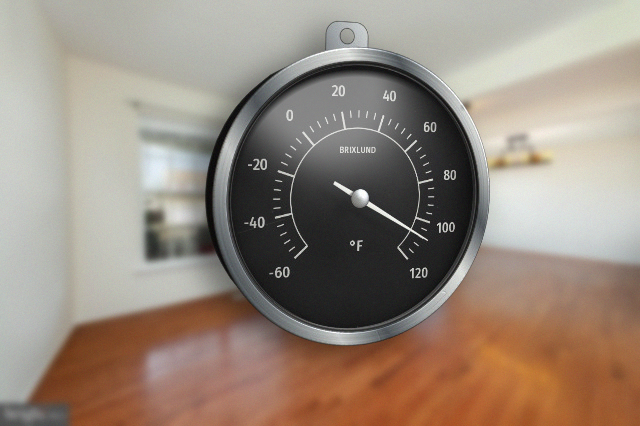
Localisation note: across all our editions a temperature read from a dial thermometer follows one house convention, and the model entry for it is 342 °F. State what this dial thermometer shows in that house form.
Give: 108 °F
